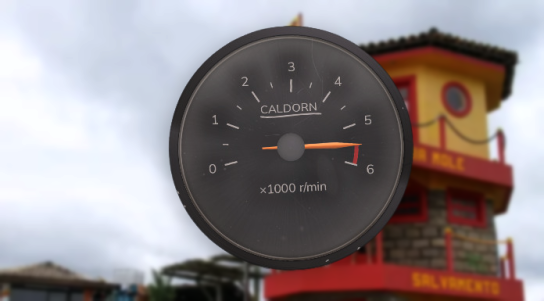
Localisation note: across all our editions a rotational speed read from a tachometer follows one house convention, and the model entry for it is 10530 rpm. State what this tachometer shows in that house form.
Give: 5500 rpm
